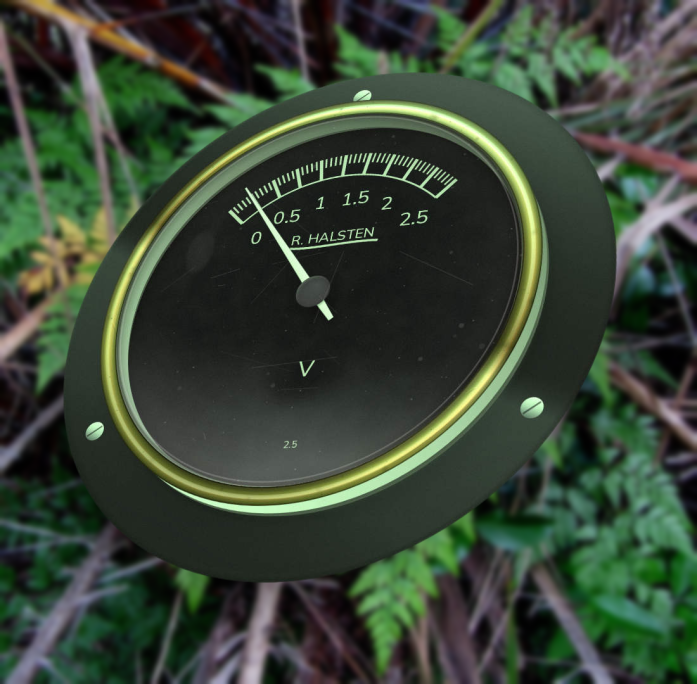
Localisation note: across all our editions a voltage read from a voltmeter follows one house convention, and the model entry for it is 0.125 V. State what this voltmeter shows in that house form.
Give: 0.25 V
